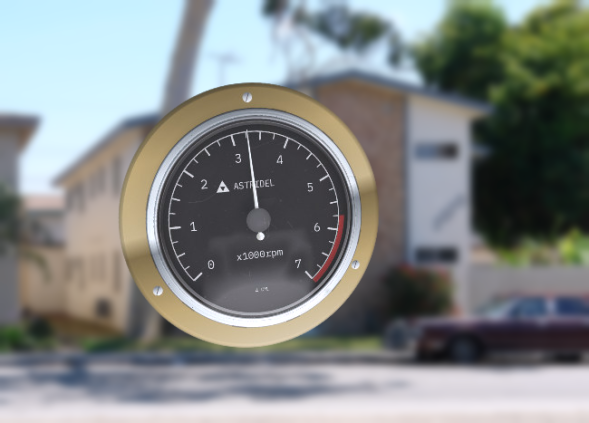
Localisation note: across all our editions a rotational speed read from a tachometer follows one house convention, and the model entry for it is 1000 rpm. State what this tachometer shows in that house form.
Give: 3250 rpm
